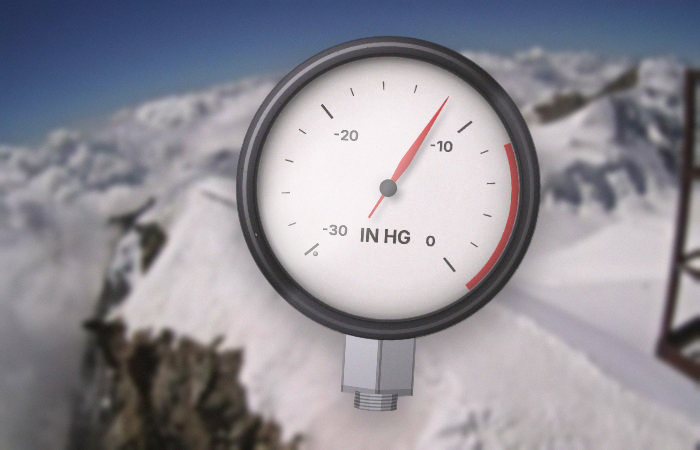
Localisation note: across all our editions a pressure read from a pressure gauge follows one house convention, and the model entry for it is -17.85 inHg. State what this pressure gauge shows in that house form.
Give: -12 inHg
